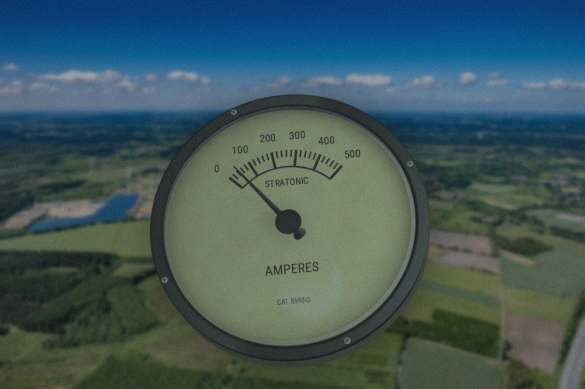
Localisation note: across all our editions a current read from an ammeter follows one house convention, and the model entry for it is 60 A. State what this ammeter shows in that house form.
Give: 40 A
